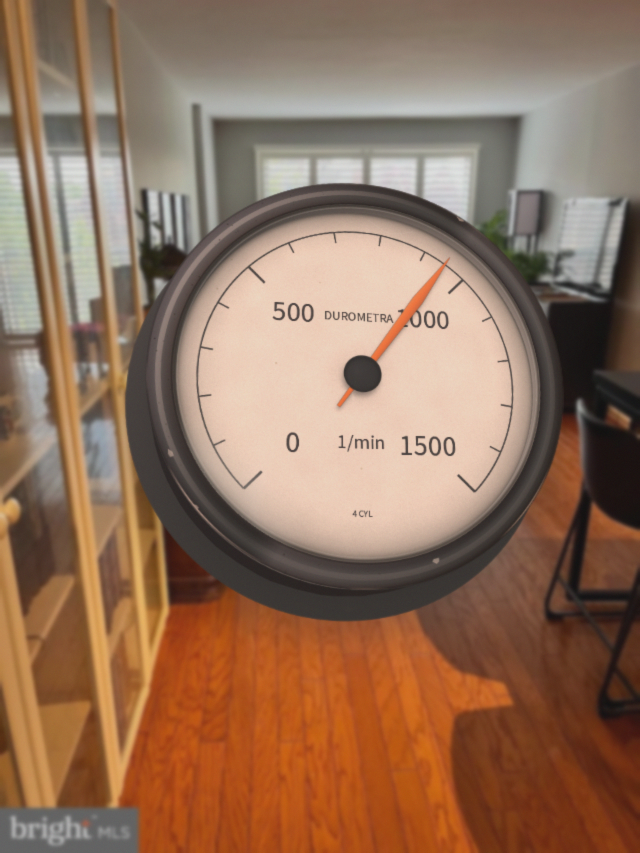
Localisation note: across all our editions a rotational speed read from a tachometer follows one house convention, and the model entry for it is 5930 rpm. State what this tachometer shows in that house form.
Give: 950 rpm
